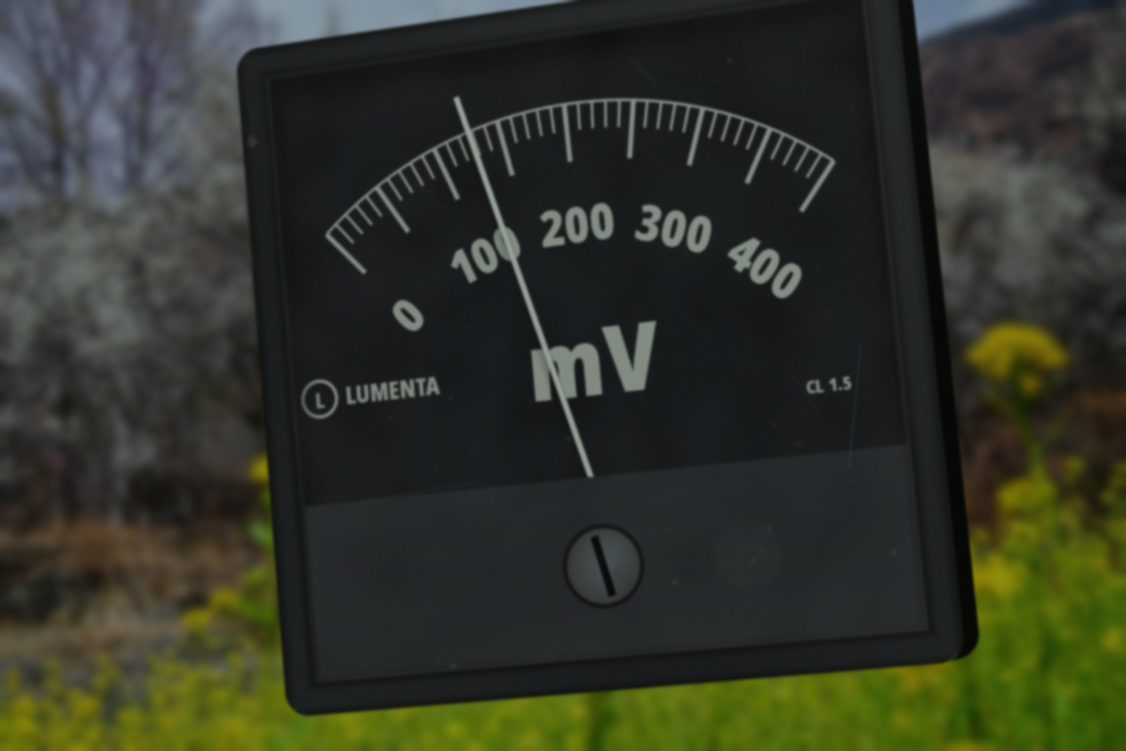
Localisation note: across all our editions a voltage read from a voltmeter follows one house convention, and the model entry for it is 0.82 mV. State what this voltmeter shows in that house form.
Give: 130 mV
